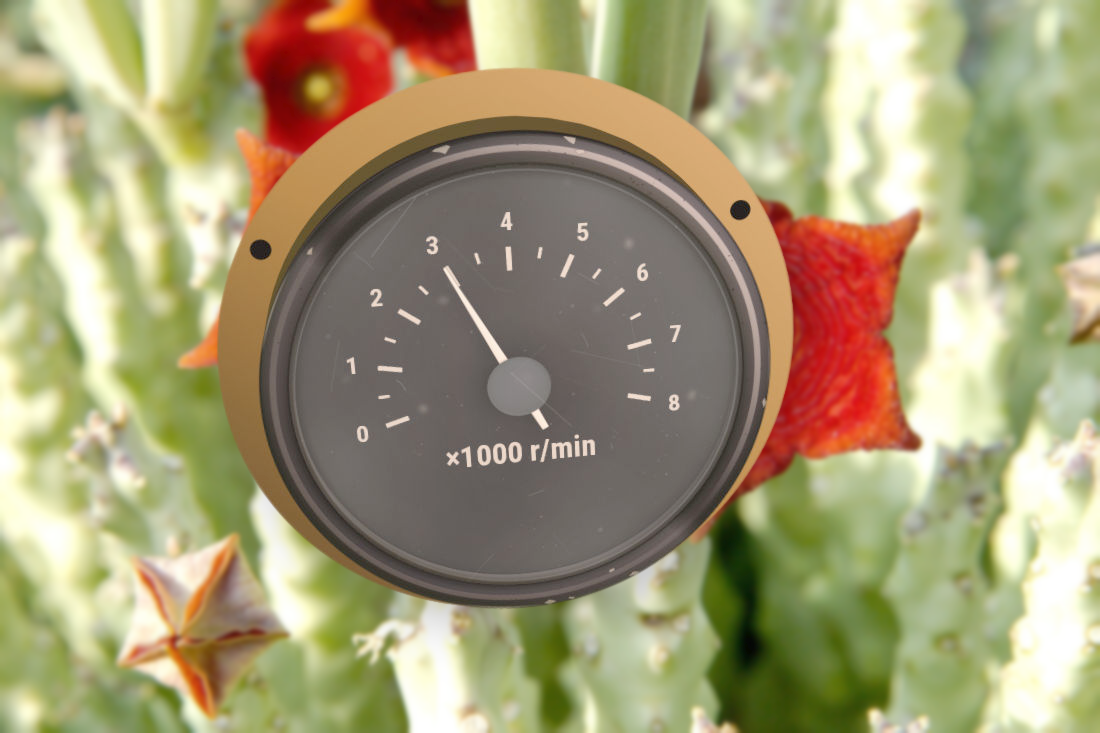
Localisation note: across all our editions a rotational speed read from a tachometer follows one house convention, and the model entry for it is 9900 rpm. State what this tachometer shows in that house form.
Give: 3000 rpm
